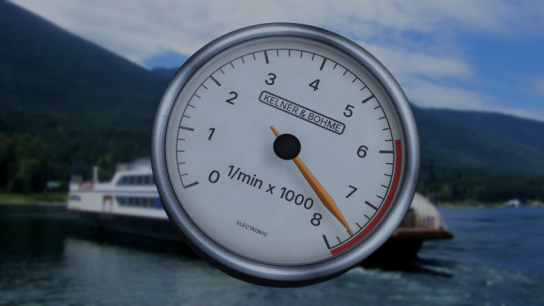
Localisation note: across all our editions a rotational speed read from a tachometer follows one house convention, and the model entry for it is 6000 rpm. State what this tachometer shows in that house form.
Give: 7600 rpm
